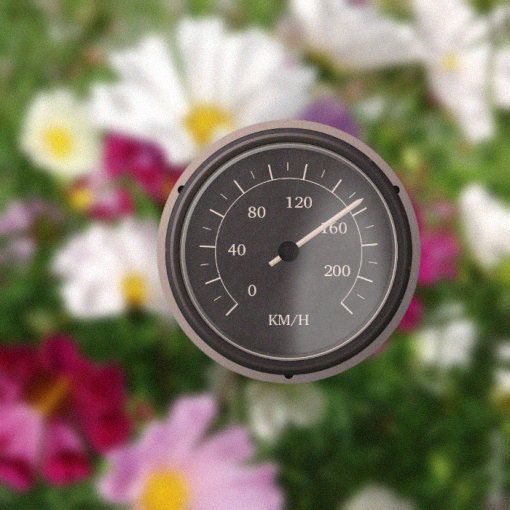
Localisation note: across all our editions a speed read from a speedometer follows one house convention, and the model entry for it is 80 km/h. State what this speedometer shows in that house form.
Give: 155 km/h
